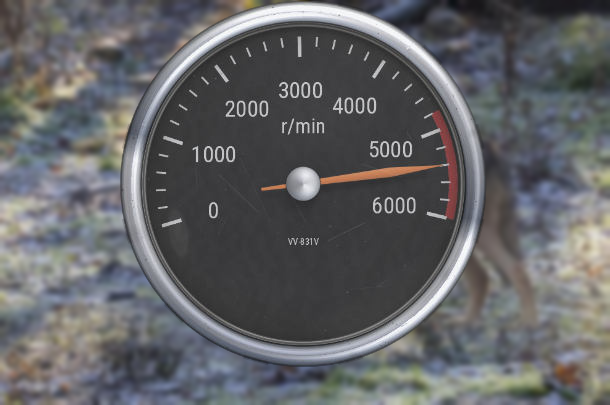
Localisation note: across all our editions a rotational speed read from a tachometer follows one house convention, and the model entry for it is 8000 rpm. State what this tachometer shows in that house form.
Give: 5400 rpm
